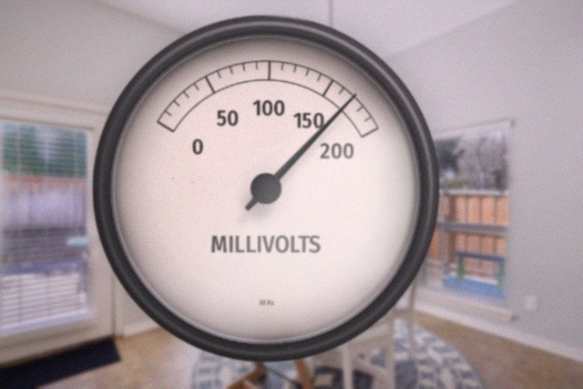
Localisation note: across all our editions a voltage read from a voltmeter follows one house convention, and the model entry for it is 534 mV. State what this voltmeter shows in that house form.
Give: 170 mV
